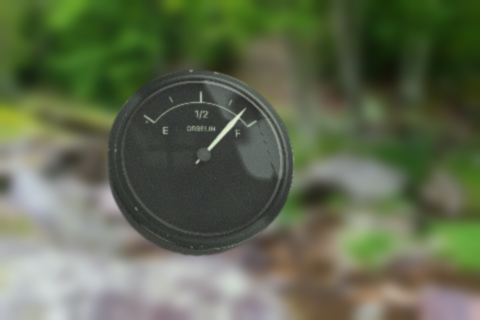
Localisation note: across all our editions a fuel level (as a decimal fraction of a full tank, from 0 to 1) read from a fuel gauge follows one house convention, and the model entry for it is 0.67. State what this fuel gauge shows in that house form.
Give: 0.875
